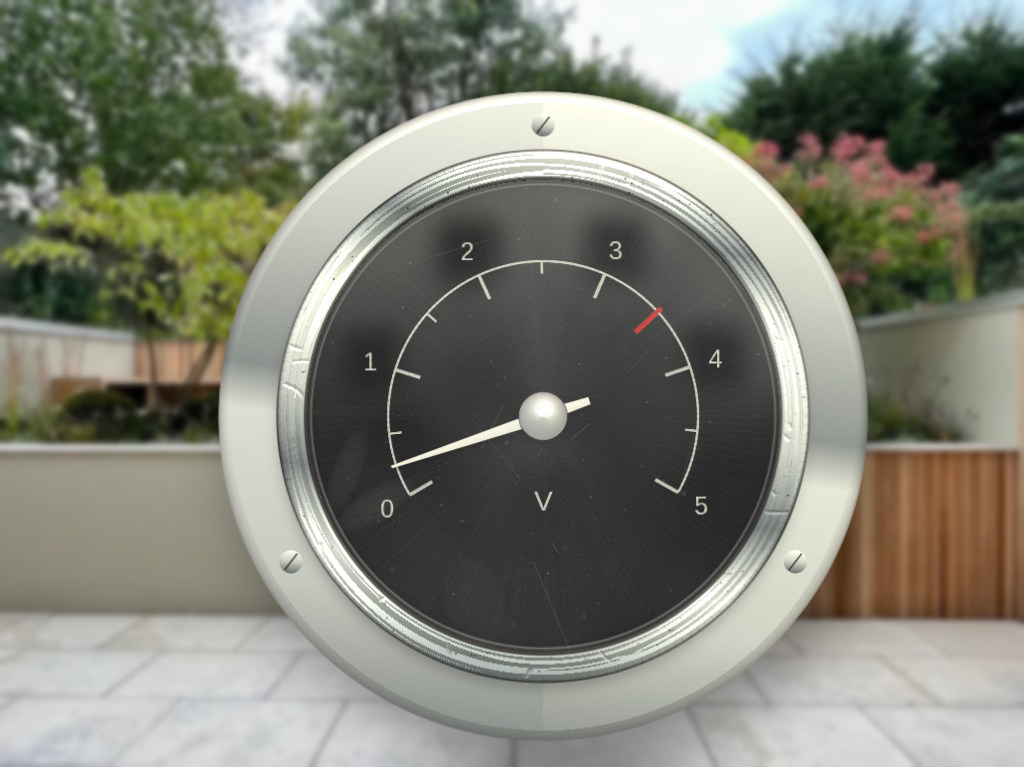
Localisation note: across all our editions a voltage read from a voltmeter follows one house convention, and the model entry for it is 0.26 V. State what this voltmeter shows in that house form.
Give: 0.25 V
